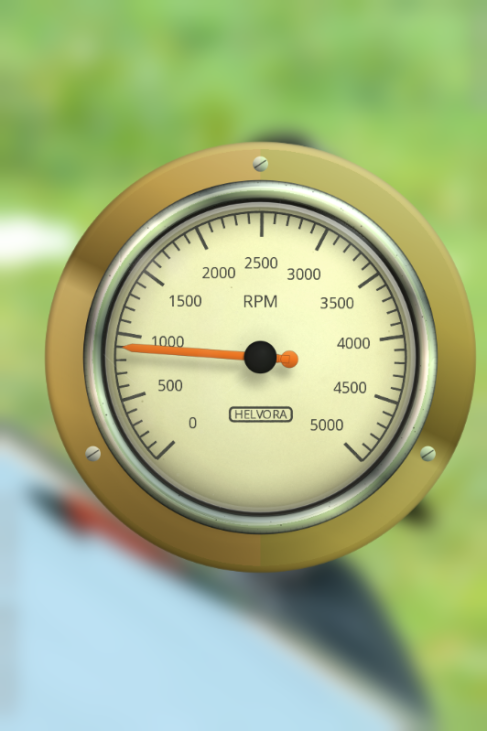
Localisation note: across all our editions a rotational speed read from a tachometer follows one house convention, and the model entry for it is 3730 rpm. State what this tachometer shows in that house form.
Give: 900 rpm
